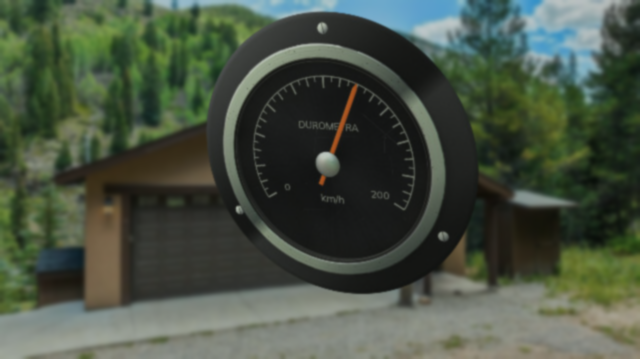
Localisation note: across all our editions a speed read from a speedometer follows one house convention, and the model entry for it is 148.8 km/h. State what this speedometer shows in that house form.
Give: 120 km/h
